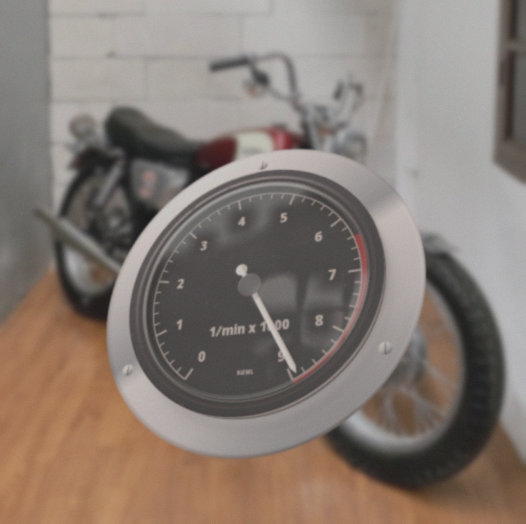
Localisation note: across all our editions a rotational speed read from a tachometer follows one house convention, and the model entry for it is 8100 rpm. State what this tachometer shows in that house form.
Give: 8900 rpm
